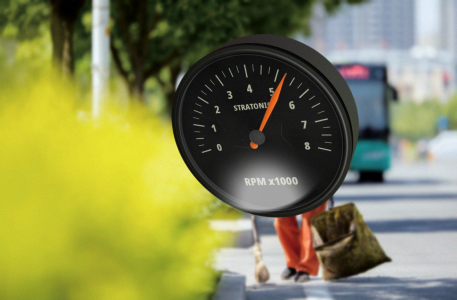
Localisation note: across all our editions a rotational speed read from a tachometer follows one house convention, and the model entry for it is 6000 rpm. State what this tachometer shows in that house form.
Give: 5250 rpm
